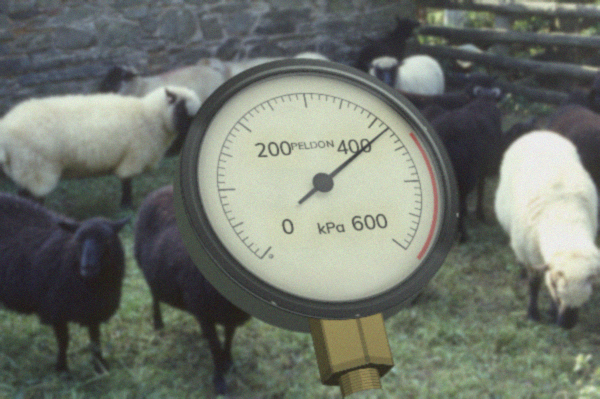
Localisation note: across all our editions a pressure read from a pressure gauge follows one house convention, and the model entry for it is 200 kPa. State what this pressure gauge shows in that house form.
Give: 420 kPa
